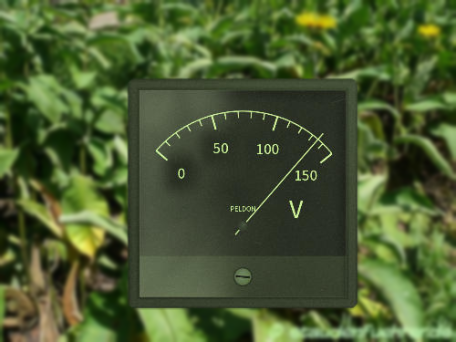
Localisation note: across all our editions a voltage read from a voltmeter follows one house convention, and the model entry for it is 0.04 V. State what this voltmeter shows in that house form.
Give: 135 V
